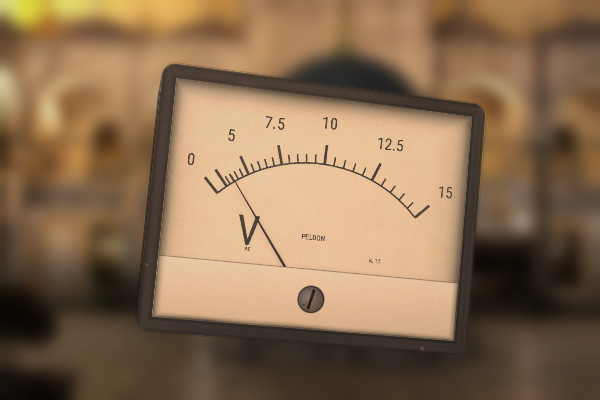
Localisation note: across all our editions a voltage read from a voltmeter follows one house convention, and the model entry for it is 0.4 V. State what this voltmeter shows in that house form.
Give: 3.5 V
